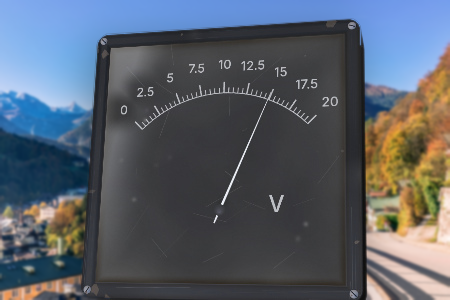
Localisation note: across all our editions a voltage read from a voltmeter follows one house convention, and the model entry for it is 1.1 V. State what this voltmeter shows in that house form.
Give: 15 V
